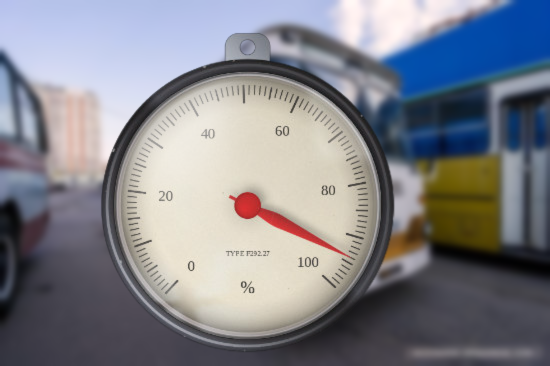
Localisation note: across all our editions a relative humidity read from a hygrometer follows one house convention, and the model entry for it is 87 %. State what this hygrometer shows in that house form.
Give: 94 %
